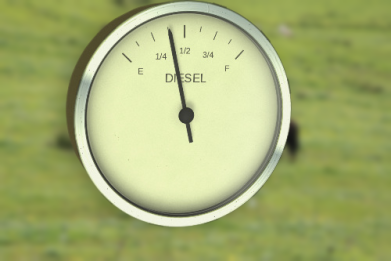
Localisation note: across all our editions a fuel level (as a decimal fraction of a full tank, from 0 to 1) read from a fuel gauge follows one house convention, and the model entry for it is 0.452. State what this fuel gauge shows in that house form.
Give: 0.375
